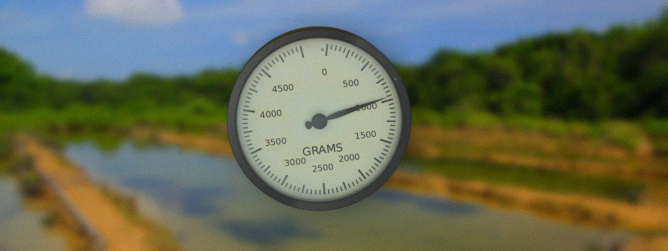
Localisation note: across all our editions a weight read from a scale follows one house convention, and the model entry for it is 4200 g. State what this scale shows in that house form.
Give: 950 g
